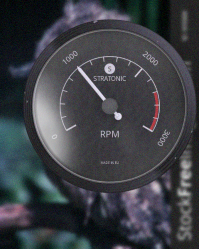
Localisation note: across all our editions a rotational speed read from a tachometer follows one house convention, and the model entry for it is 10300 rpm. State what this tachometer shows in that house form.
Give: 1000 rpm
